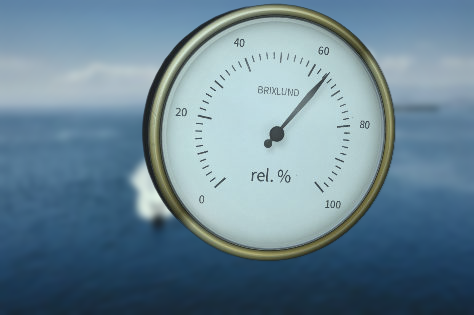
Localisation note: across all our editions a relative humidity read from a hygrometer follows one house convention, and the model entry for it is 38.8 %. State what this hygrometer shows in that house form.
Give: 64 %
